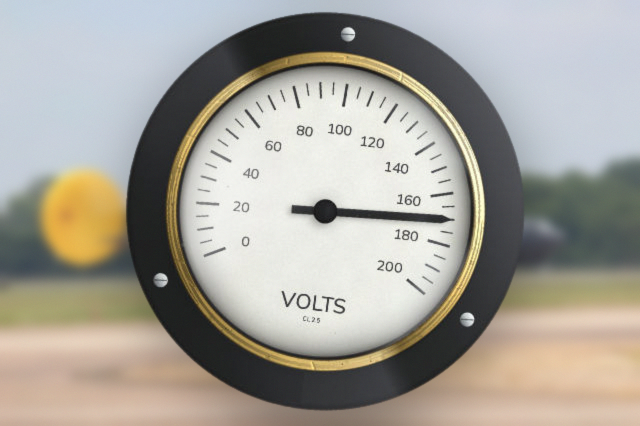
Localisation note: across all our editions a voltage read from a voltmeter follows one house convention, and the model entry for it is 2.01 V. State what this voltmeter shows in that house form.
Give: 170 V
